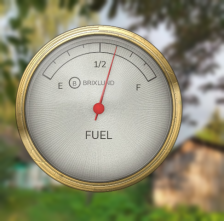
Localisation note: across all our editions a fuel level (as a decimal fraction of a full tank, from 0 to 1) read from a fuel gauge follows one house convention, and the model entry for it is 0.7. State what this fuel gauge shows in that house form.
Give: 0.625
